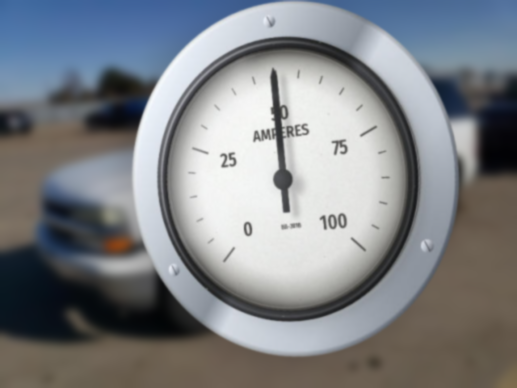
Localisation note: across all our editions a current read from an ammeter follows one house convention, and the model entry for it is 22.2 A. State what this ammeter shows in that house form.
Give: 50 A
